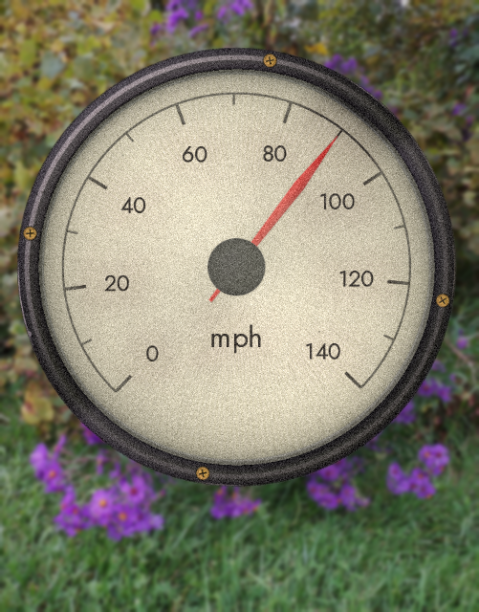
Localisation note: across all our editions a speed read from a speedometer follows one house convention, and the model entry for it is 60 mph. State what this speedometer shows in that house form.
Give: 90 mph
